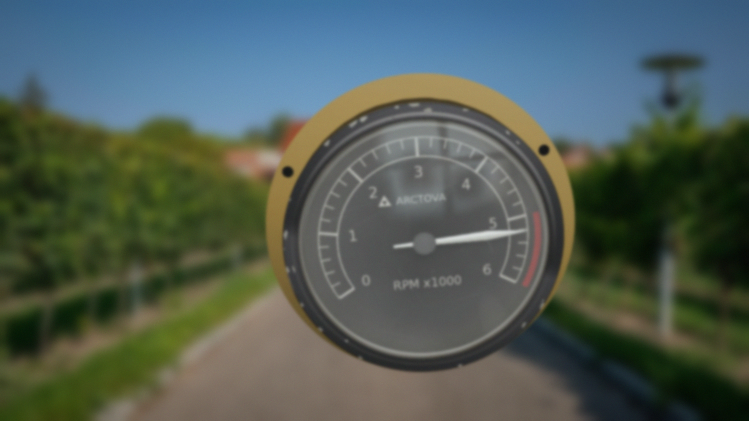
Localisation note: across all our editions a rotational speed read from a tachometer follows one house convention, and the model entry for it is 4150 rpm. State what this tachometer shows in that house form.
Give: 5200 rpm
